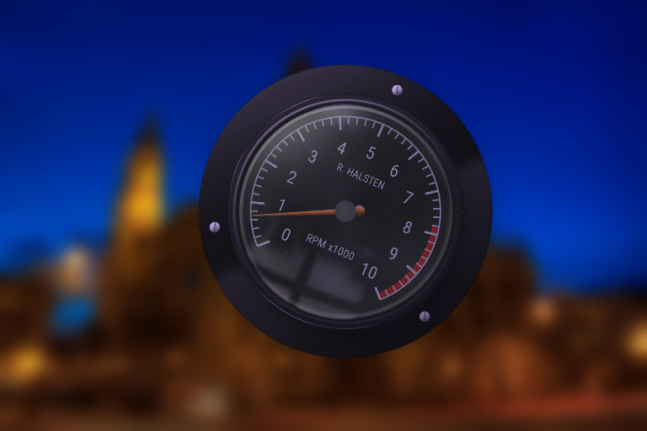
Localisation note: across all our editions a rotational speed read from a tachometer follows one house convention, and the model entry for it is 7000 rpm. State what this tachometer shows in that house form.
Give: 700 rpm
